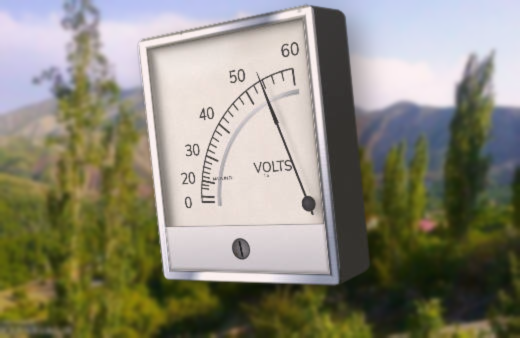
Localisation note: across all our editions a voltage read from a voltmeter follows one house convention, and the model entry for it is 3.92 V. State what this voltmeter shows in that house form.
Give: 54 V
